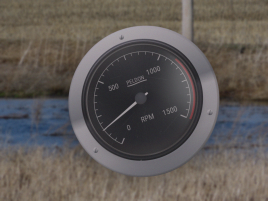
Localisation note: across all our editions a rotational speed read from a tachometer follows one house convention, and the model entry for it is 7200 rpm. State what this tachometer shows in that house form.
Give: 150 rpm
